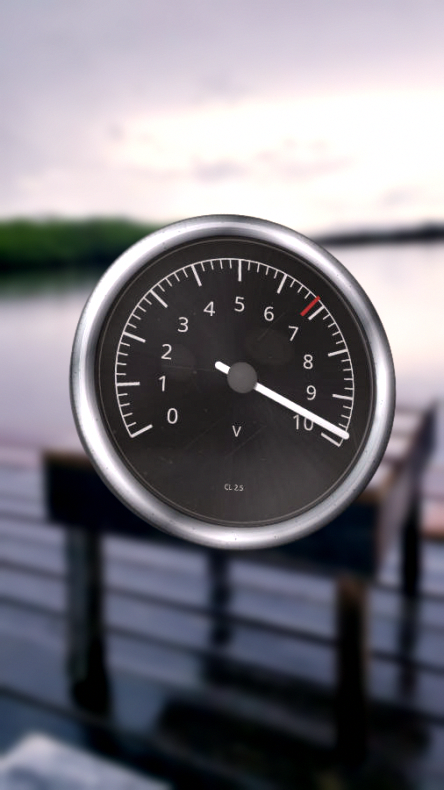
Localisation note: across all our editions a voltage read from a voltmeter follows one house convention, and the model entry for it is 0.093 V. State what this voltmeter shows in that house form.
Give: 9.8 V
